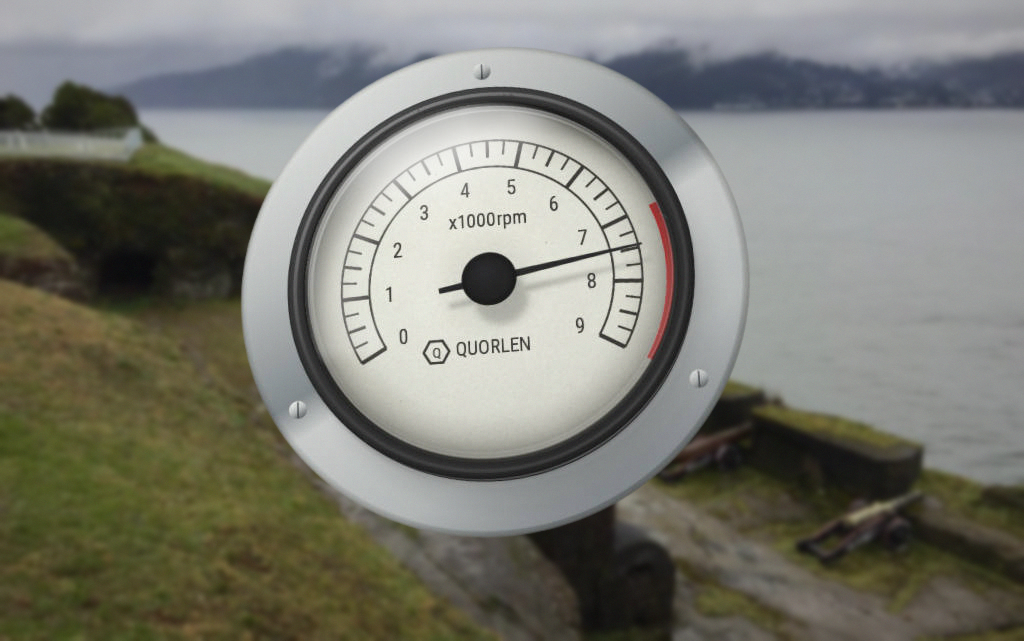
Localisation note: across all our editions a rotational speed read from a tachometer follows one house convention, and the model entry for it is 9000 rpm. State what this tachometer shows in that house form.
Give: 7500 rpm
